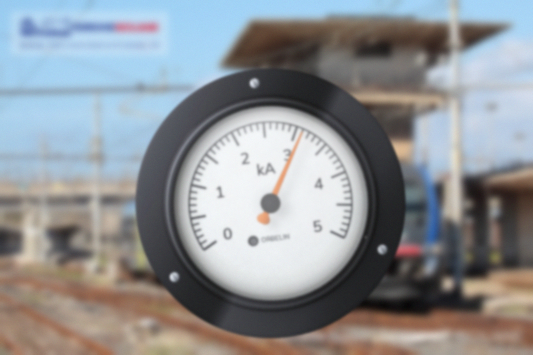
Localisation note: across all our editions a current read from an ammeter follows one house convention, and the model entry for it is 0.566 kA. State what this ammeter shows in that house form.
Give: 3.1 kA
